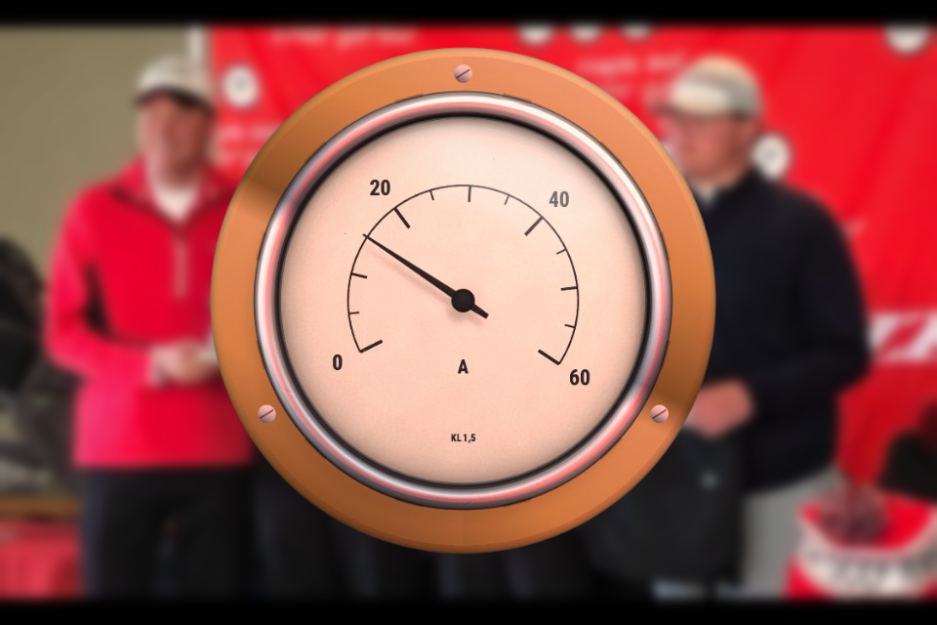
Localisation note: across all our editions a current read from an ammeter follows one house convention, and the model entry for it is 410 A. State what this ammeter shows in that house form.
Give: 15 A
